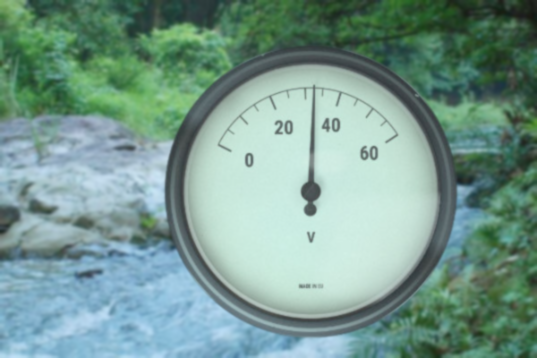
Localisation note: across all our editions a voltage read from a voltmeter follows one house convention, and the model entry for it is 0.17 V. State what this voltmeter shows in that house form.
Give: 32.5 V
